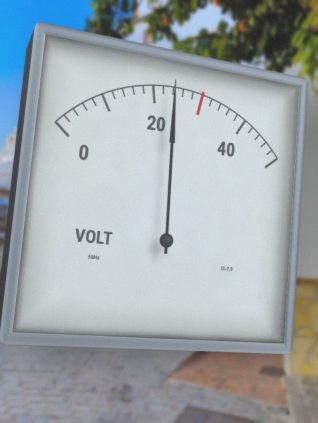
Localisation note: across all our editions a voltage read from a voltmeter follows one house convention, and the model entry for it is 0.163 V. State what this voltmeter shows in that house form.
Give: 24 V
